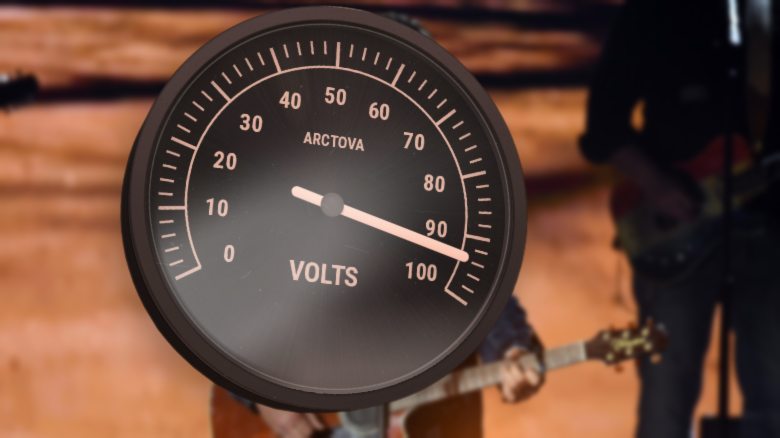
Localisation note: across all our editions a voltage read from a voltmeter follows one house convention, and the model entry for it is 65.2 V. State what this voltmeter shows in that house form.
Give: 94 V
